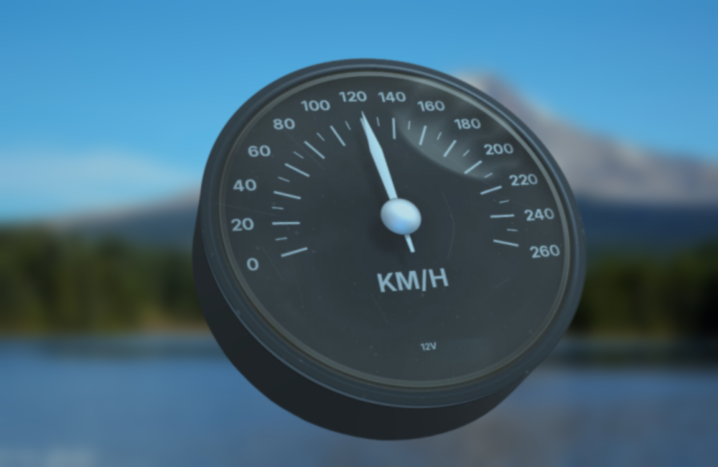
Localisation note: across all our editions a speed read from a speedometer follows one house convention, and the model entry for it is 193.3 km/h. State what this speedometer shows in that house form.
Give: 120 km/h
